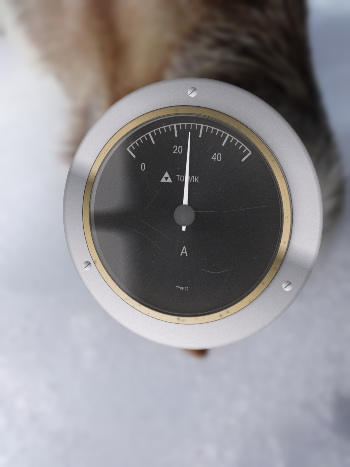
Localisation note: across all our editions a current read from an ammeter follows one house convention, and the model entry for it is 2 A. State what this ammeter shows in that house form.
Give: 26 A
